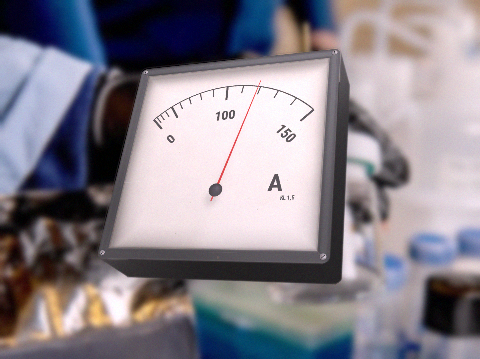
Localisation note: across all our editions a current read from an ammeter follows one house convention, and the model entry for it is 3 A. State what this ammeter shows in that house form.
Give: 120 A
